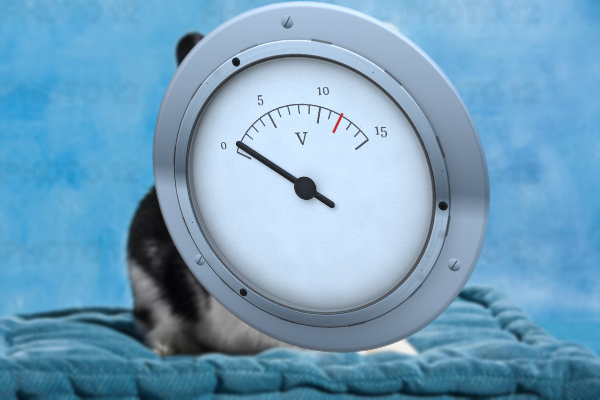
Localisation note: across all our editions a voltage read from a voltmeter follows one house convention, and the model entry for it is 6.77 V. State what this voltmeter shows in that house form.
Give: 1 V
